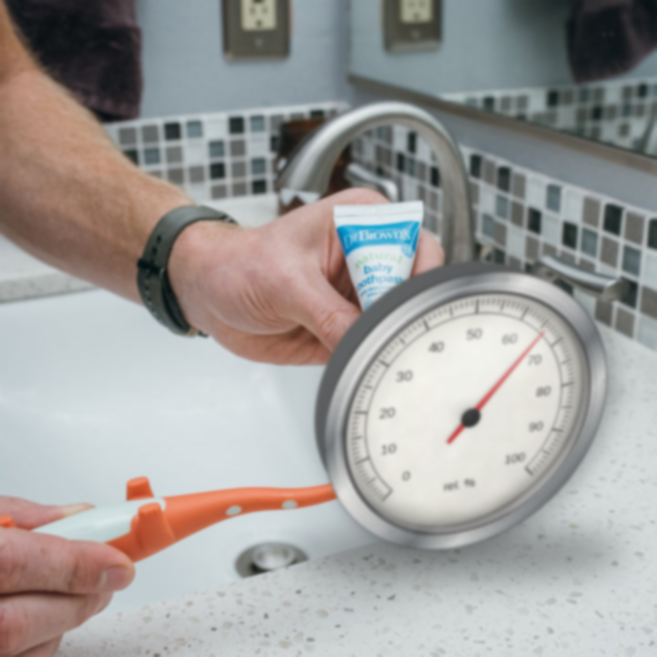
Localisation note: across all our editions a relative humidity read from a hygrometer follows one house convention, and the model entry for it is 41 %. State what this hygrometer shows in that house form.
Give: 65 %
